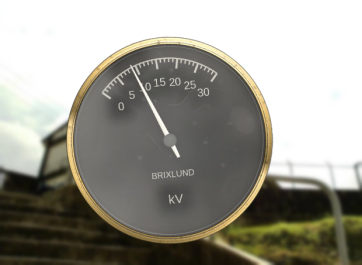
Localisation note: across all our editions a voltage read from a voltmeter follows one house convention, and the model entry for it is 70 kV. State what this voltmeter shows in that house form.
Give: 9 kV
